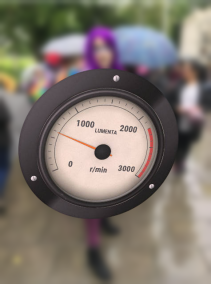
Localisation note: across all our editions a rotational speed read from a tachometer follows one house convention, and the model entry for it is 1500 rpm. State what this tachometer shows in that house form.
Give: 600 rpm
